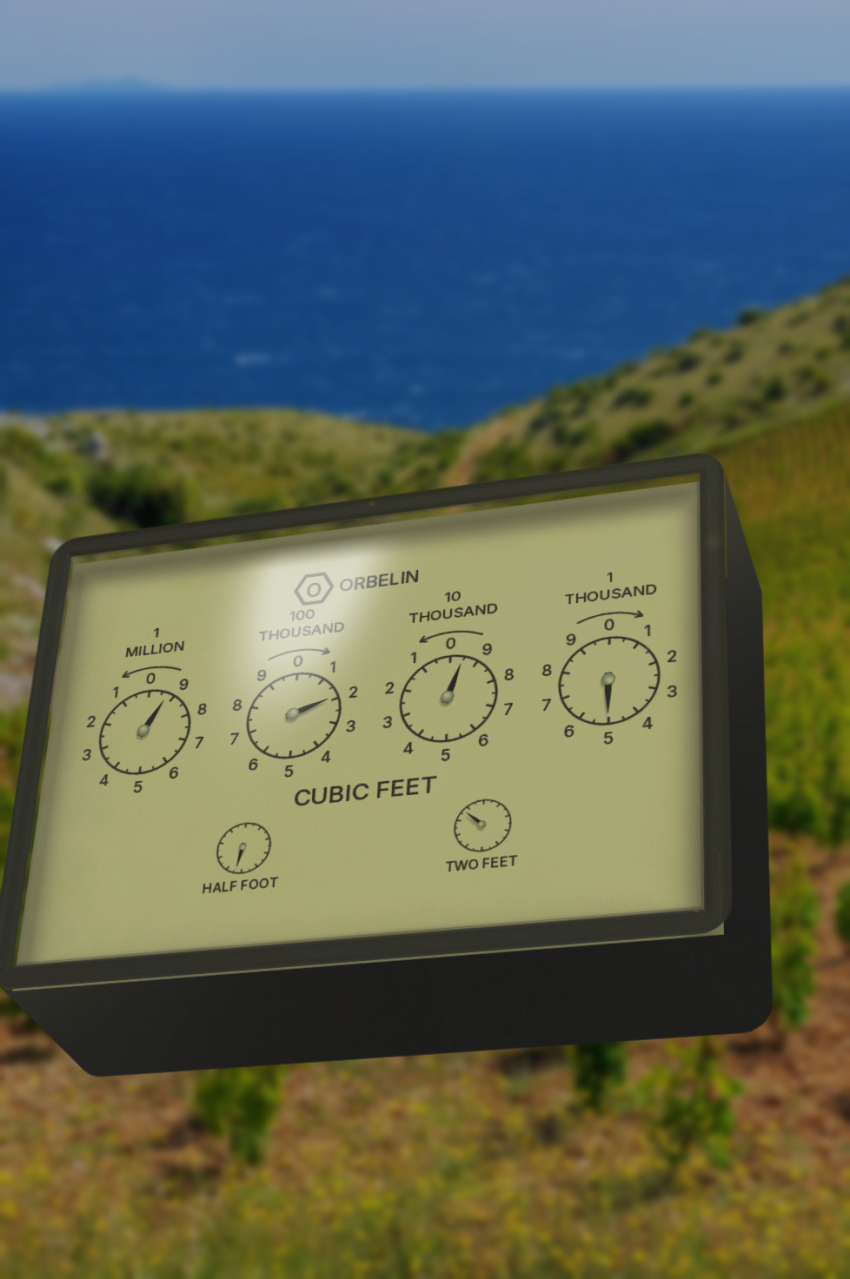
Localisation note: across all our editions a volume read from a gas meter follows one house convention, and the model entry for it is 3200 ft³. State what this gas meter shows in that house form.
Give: 919500 ft³
